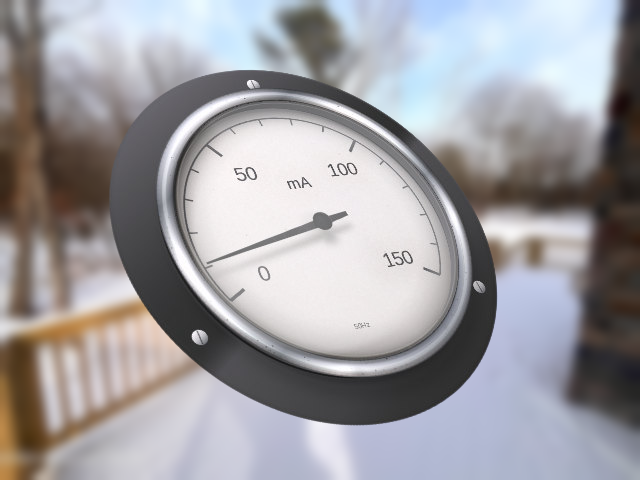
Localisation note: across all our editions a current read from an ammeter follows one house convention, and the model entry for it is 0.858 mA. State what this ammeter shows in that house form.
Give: 10 mA
